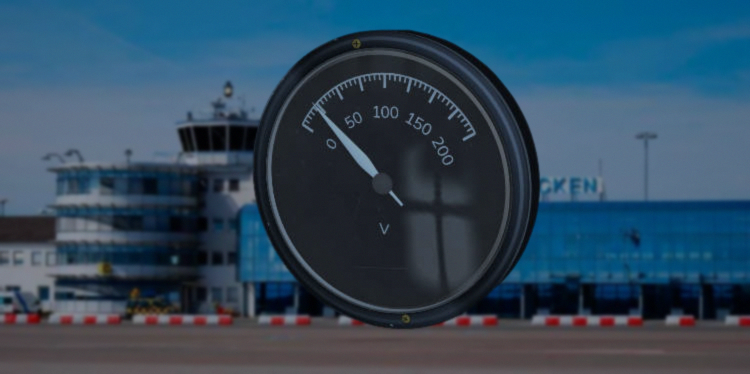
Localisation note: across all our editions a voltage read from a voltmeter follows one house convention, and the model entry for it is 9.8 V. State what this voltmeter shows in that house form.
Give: 25 V
